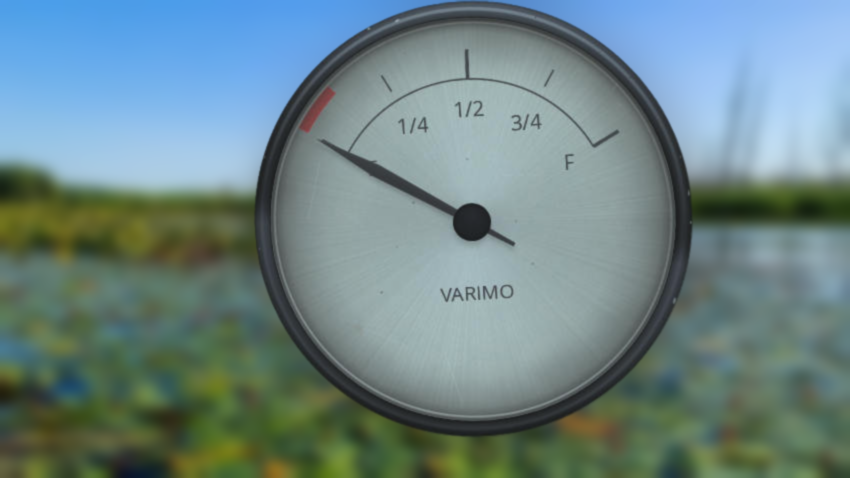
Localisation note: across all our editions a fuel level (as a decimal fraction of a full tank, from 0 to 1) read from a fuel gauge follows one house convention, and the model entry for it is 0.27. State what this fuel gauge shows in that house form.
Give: 0
